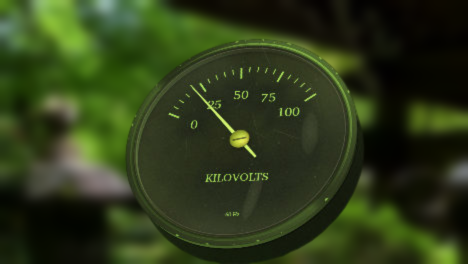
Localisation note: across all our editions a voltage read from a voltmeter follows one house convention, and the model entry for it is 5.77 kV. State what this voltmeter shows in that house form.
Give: 20 kV
